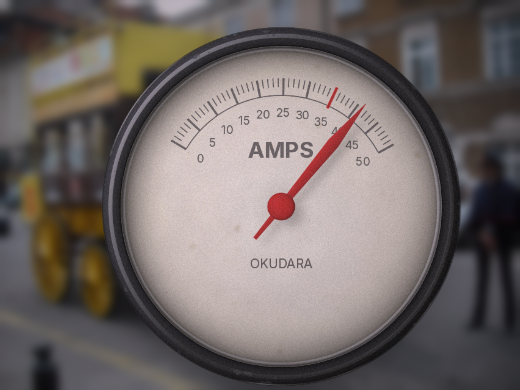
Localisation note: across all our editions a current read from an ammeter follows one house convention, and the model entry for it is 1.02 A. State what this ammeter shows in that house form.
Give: 41 A
